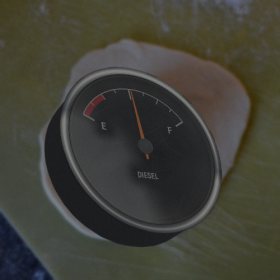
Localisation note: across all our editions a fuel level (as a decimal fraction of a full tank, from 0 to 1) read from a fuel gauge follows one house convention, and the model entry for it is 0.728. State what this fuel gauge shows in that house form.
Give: 0.5
